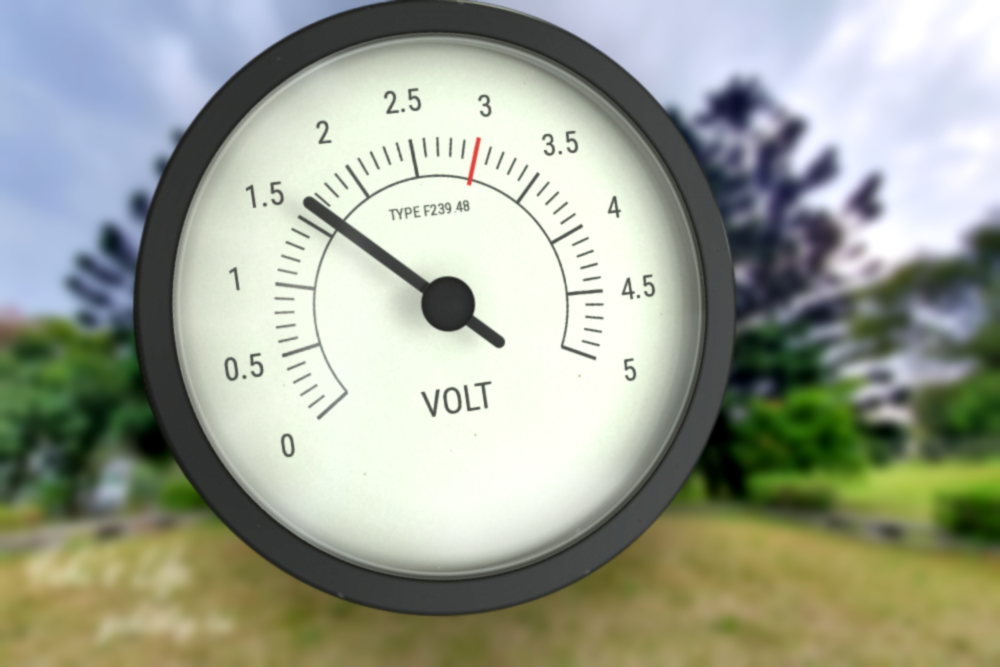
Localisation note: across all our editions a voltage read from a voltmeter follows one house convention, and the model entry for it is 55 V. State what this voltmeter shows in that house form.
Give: 1.6 V
